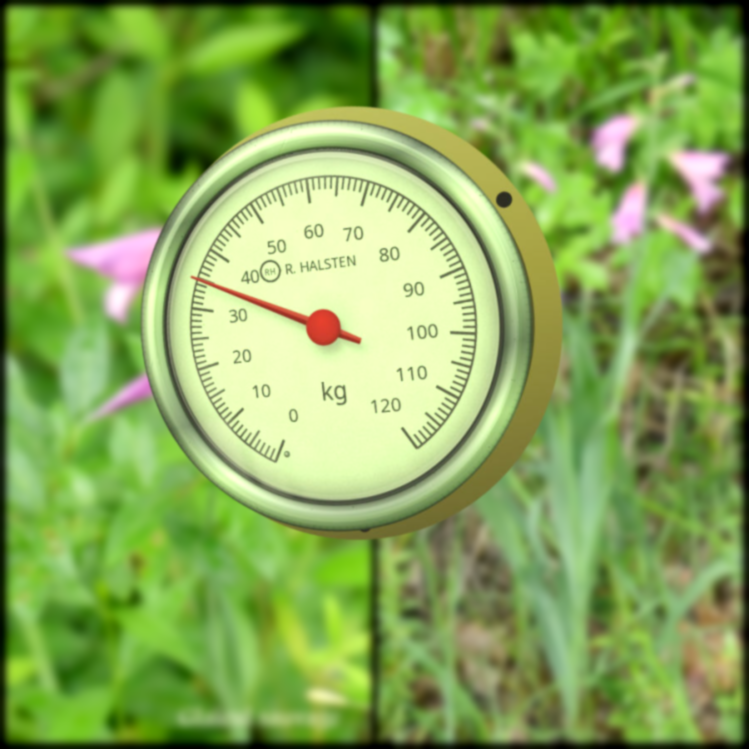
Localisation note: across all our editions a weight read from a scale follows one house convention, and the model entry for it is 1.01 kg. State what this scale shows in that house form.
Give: 35 kg
